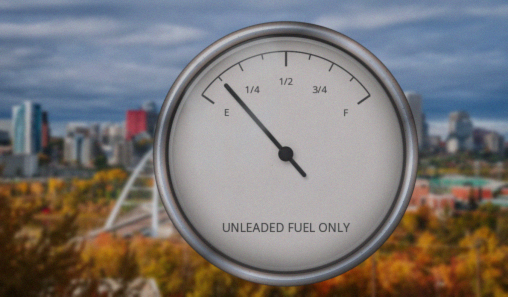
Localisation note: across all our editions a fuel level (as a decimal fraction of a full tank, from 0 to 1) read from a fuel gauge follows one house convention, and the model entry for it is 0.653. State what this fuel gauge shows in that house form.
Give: 0.125
